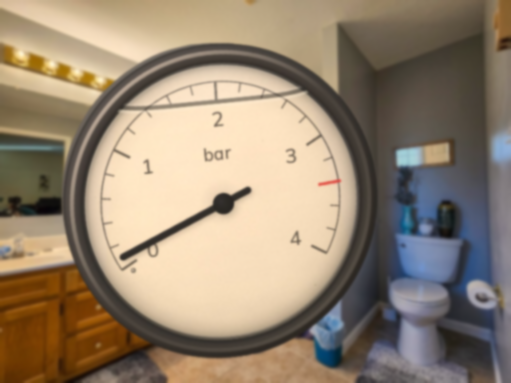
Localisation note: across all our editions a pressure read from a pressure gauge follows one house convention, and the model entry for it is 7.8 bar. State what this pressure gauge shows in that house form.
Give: 0.1 bar
